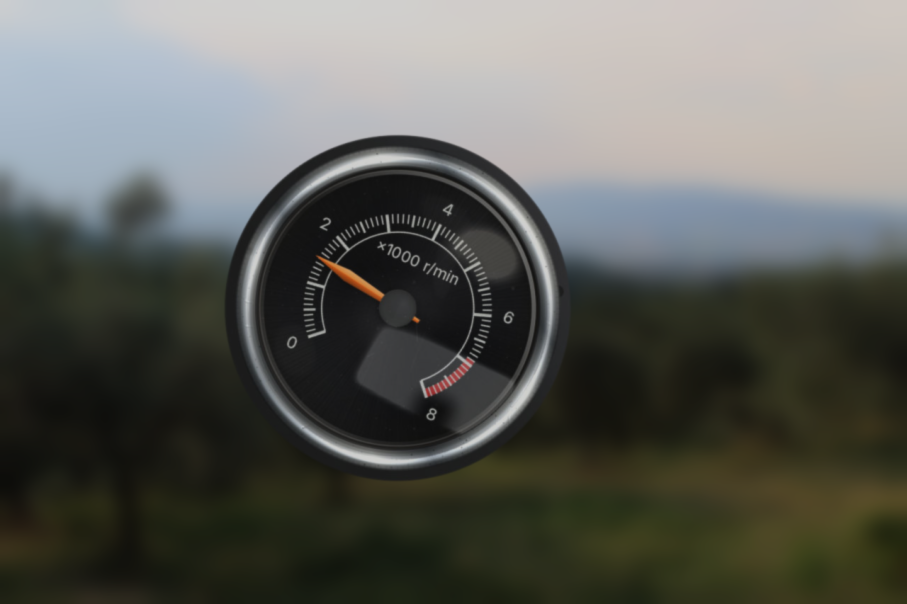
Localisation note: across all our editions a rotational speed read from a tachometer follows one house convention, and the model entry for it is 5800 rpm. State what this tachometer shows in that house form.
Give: 1500 rpm
